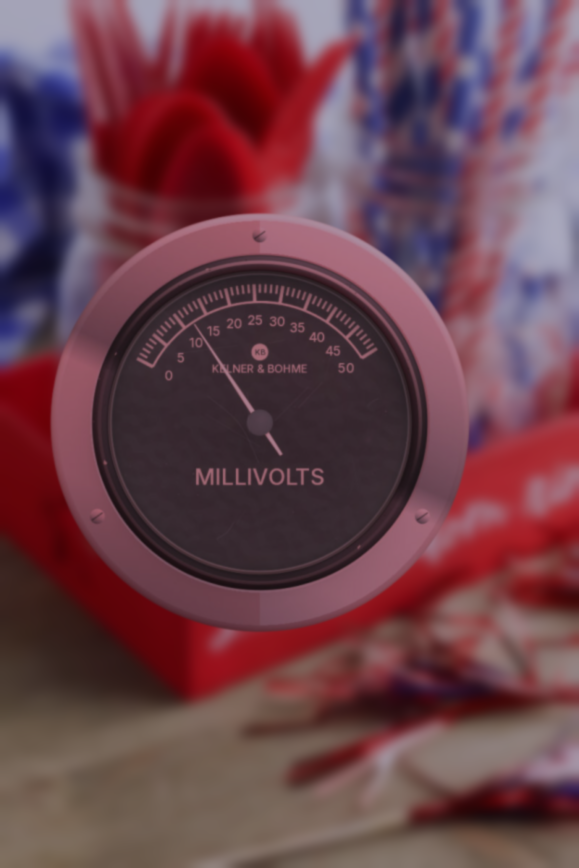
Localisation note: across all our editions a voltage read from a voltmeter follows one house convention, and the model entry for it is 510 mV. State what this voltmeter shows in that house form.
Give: 12 mV
